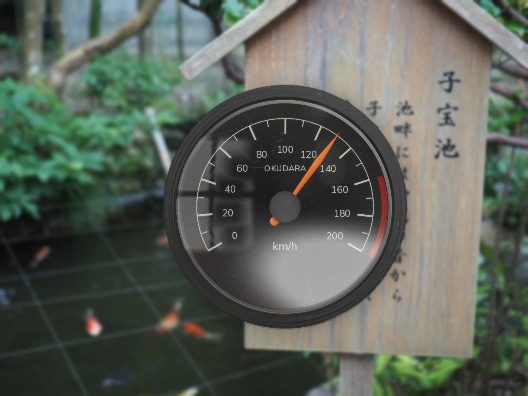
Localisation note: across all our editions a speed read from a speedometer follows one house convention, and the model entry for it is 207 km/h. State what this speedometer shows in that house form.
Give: 130 km/h
